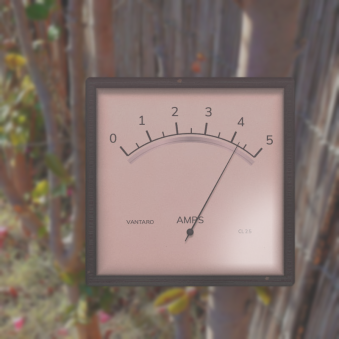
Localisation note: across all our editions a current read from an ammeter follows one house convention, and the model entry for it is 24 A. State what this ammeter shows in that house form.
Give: 4.25 A
